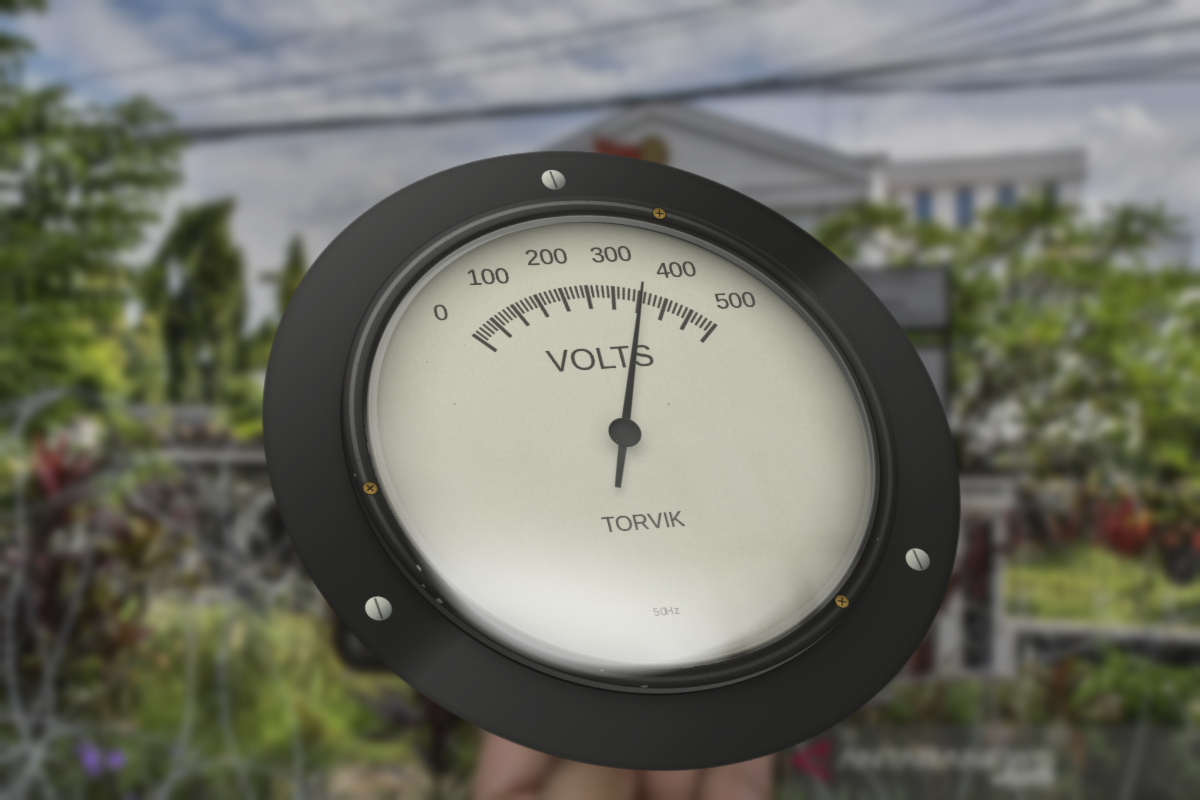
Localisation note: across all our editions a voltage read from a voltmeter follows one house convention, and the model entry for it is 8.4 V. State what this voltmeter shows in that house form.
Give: 350 V
